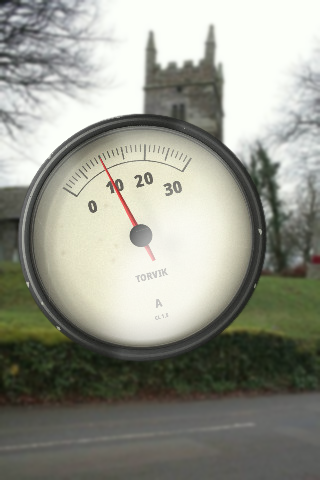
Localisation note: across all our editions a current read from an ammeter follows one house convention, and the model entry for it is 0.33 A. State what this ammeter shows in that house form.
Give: 10 A
